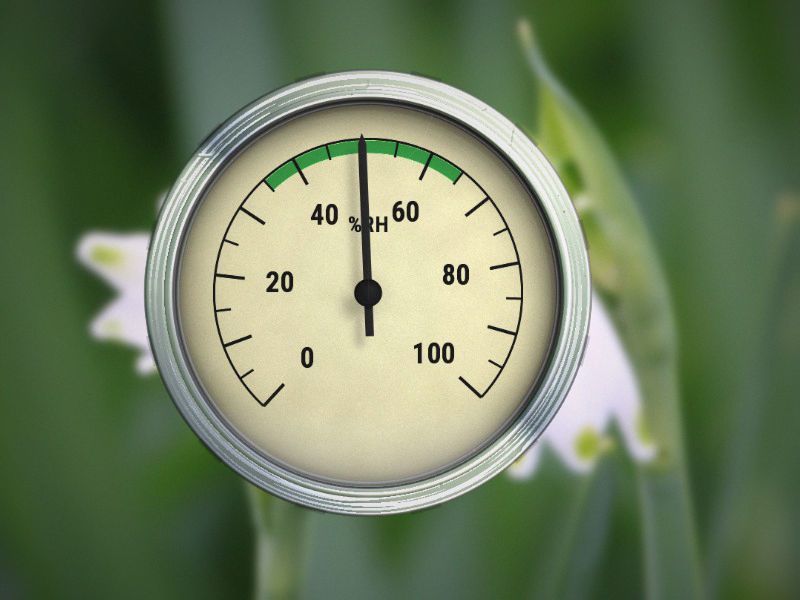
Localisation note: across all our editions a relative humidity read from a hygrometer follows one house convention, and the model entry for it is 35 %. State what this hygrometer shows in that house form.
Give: 50 %
